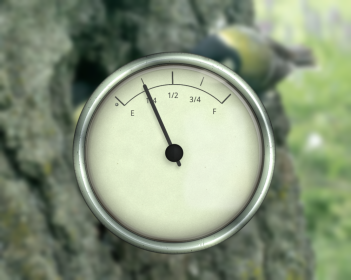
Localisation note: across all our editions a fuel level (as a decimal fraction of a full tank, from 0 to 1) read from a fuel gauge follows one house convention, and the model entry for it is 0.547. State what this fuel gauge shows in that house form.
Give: 0.25
